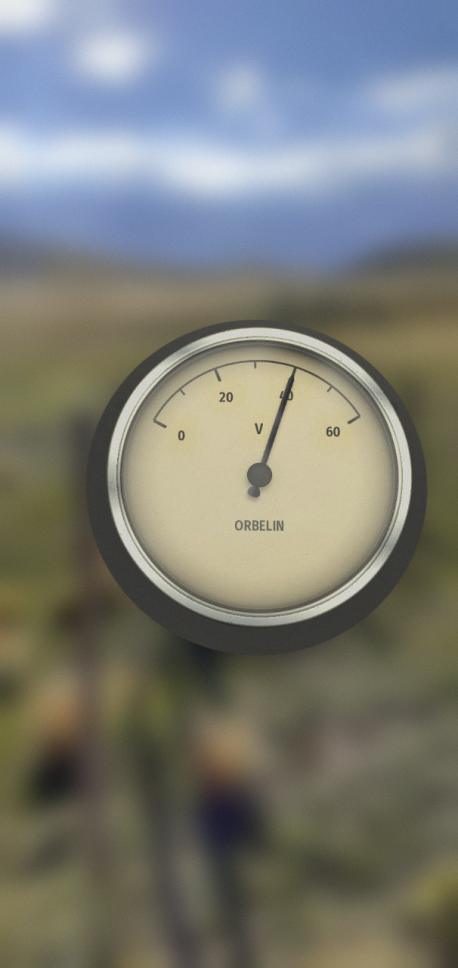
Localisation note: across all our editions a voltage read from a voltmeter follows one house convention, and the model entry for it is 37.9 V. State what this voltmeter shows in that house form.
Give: 40 V
